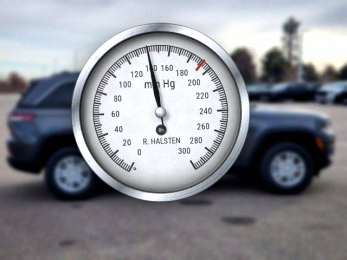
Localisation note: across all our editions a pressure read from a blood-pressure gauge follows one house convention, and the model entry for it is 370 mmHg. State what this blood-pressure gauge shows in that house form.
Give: 140 mmHg
